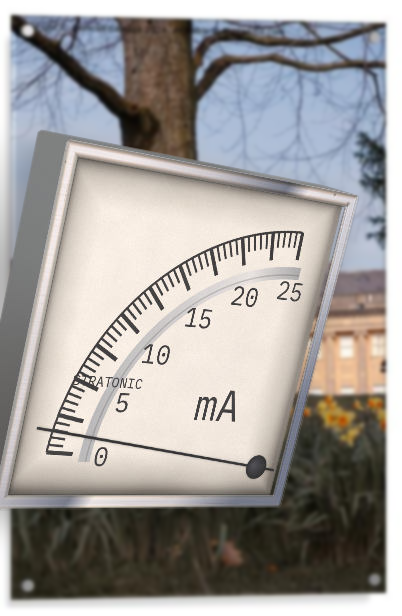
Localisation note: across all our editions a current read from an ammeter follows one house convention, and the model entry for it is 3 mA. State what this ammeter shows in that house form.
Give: 1.5 mA
